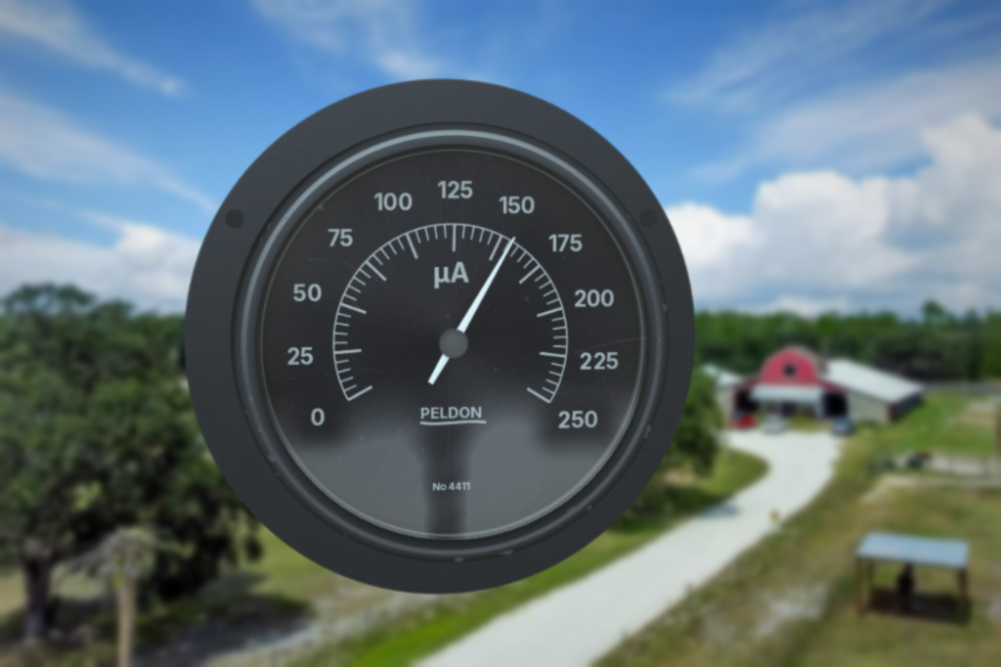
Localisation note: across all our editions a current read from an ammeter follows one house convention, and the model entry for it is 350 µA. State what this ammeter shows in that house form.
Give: 155 µA
